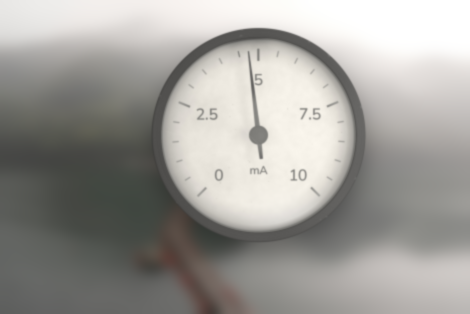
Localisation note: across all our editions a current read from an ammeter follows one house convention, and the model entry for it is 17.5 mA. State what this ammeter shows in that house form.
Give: 4.75 mA
